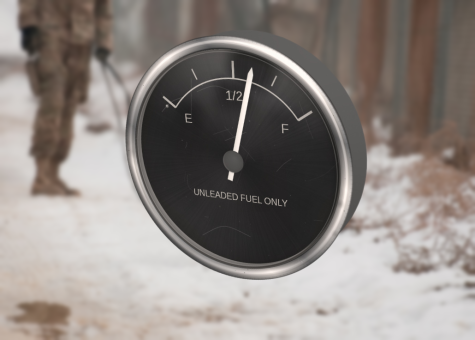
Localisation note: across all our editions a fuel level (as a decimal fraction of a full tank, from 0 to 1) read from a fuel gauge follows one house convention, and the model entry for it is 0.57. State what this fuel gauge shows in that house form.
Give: 0.625
